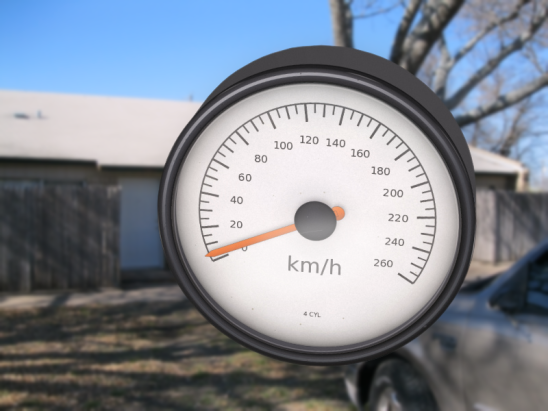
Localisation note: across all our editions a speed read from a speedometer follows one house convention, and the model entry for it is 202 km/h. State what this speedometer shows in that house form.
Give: 5 km/h
